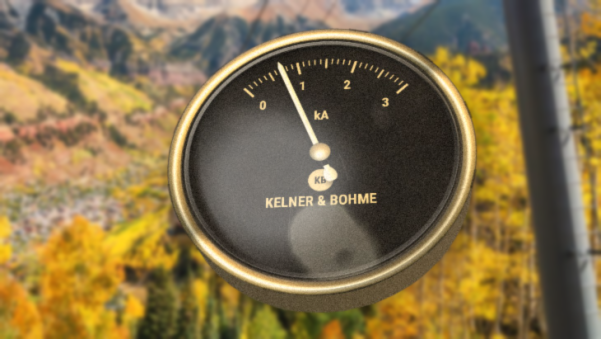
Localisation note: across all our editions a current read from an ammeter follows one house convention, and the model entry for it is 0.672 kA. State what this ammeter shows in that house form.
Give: 0.7 kA
